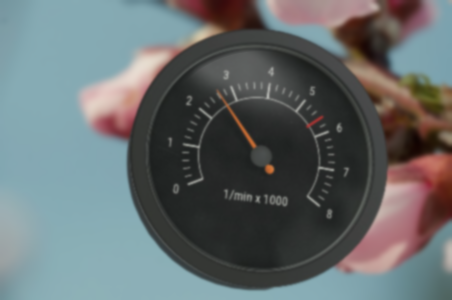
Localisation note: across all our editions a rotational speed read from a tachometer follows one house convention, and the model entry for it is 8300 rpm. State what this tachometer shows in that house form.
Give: 2600 rpm
